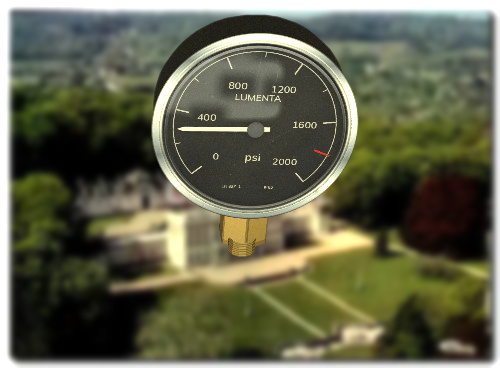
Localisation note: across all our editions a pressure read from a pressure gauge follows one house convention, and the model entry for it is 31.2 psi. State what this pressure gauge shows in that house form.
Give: 300 psi
